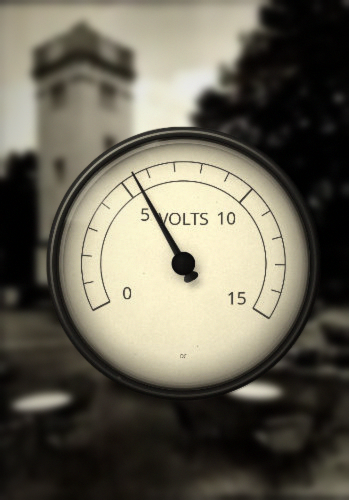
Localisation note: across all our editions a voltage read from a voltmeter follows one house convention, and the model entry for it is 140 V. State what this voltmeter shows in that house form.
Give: 5.5 V
